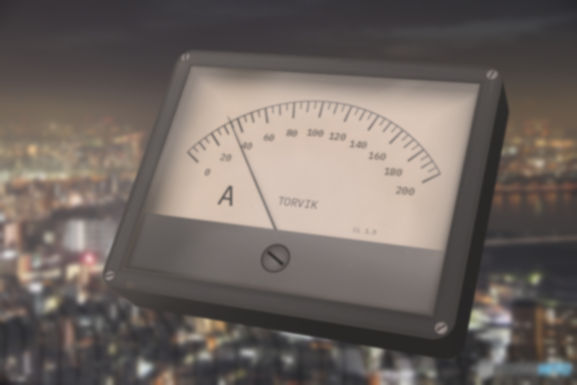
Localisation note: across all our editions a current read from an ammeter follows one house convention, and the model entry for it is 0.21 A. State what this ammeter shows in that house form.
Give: 35 A
